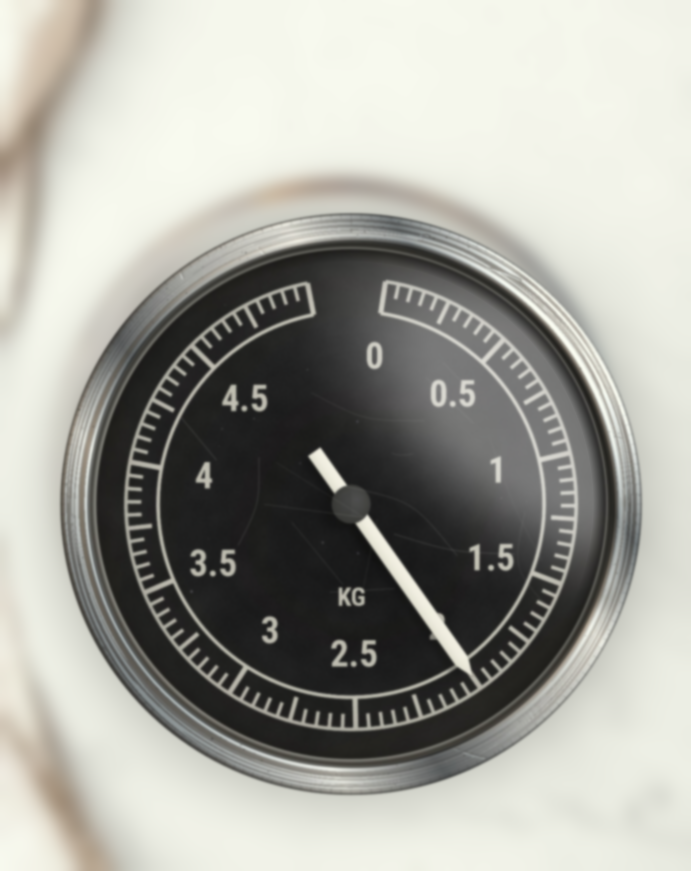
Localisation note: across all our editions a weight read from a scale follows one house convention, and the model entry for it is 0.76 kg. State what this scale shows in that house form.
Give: 2 kg
